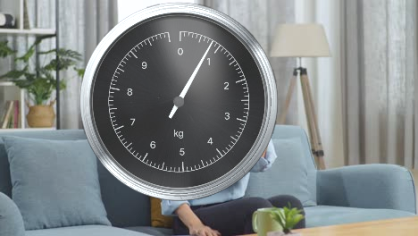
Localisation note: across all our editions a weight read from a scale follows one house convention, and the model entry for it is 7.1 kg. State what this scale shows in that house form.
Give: 0.8 kg
